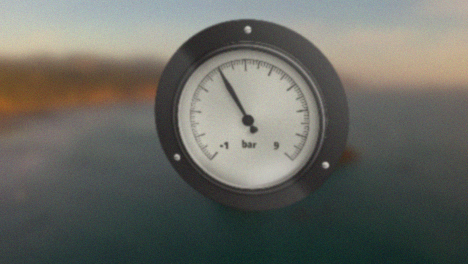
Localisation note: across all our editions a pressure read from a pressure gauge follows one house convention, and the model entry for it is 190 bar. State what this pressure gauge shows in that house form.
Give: 3 bar
